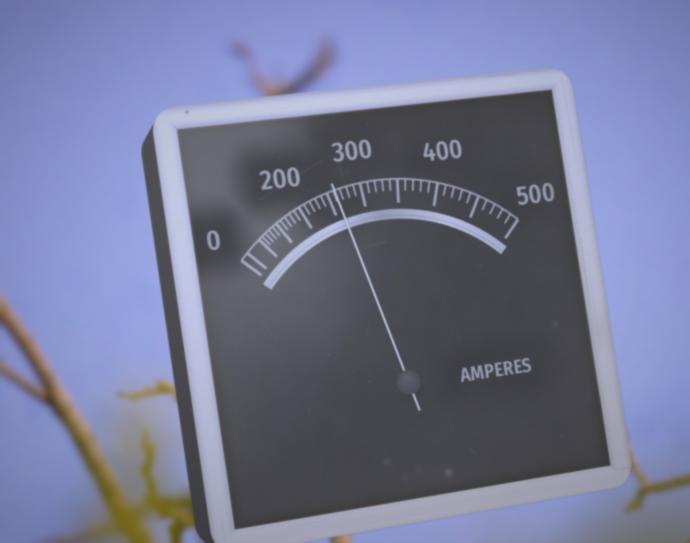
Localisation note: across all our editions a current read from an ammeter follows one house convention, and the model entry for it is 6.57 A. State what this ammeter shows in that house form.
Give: 260 A
